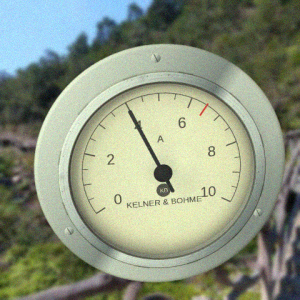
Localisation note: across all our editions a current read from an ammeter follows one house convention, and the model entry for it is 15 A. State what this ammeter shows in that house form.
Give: 4 A
